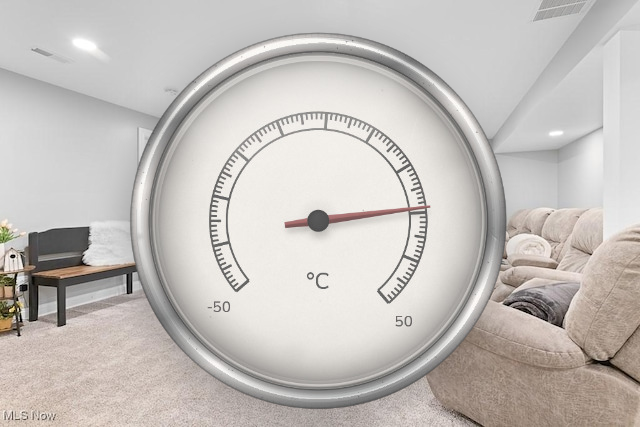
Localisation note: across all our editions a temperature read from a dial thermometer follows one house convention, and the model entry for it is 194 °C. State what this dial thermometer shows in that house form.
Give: 29 °C
